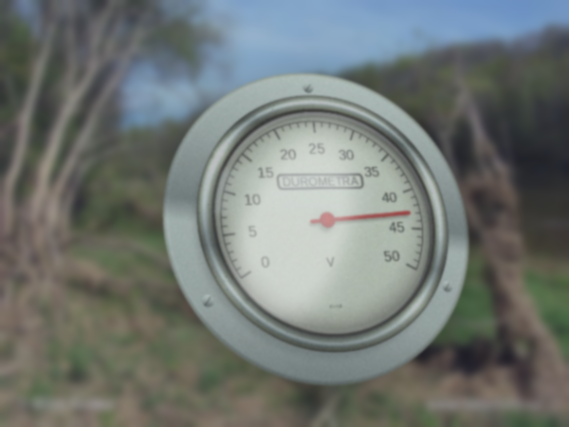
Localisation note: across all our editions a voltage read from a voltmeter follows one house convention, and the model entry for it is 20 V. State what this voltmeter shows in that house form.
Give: 43 V
